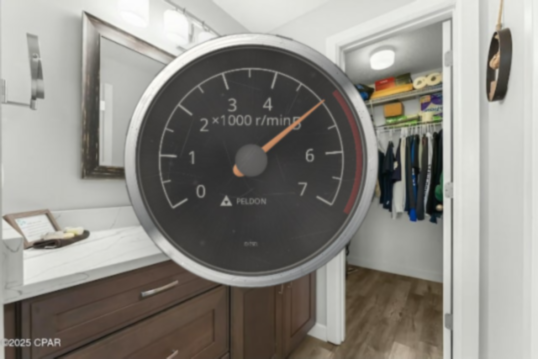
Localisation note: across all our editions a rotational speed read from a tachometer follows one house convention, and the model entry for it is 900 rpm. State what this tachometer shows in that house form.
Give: 5000 rpm
